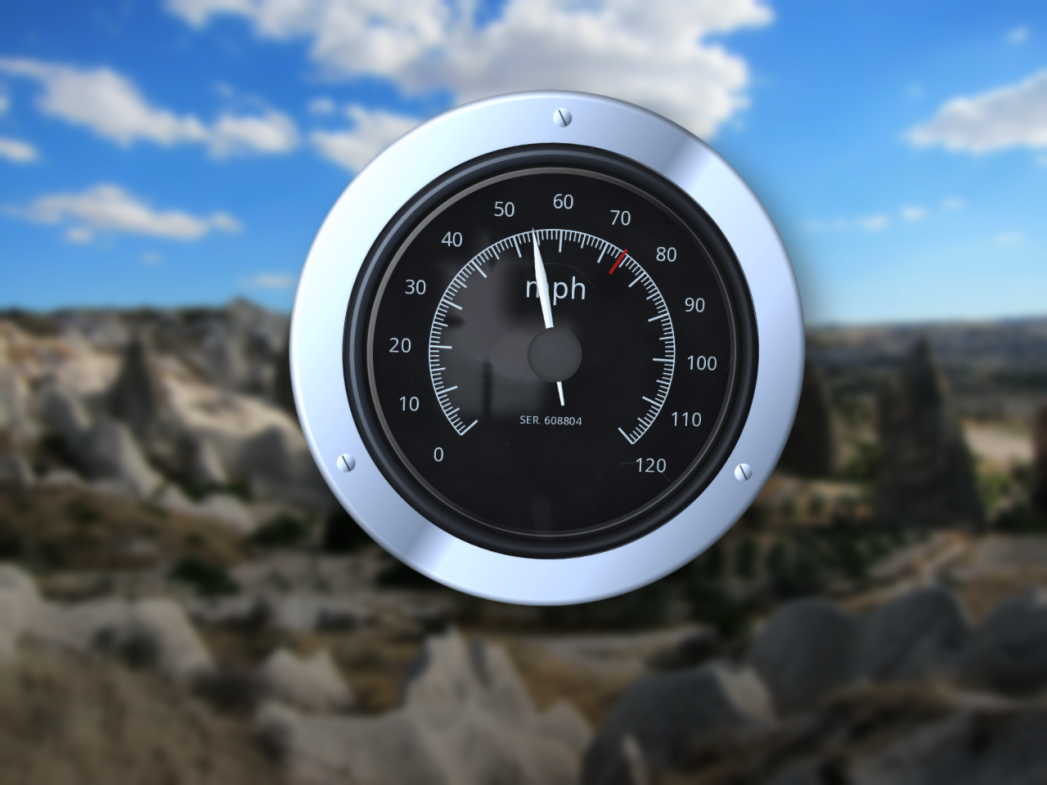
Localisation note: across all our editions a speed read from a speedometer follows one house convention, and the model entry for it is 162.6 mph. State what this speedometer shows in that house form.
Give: 54 mph
